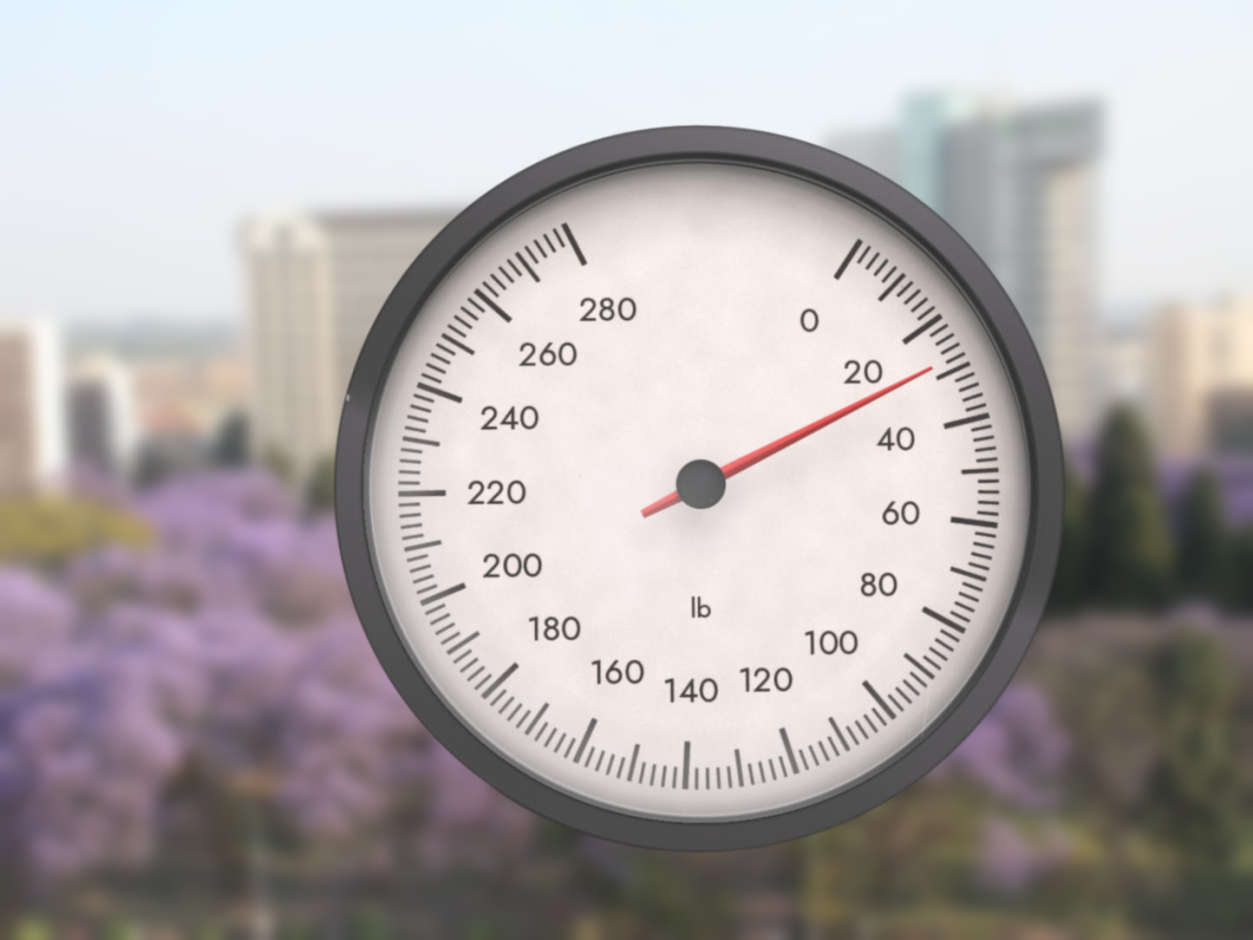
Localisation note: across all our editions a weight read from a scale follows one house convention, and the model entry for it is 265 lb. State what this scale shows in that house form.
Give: 28 lb
